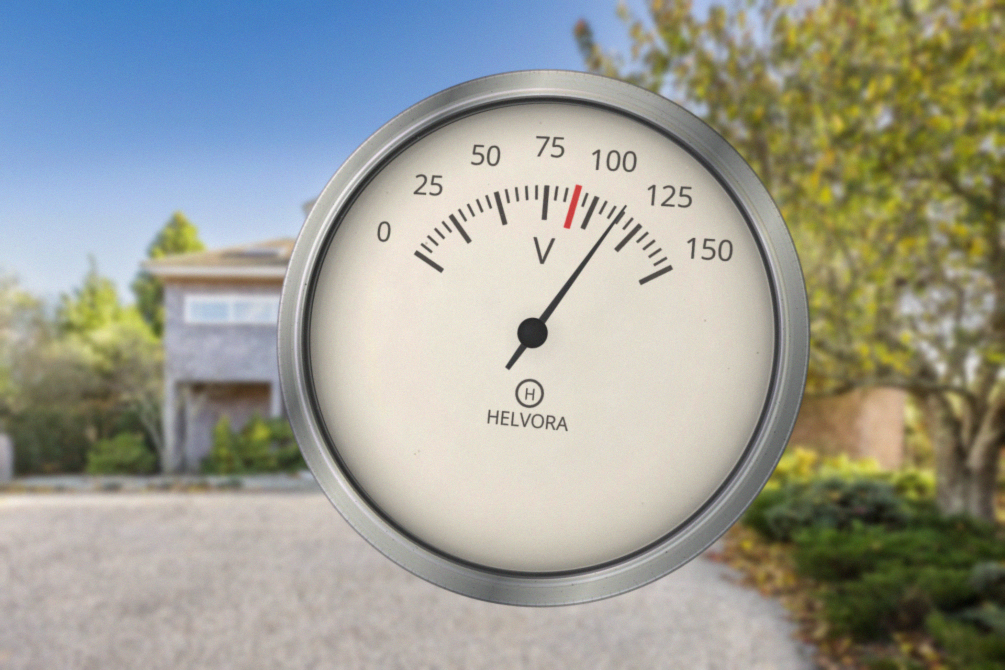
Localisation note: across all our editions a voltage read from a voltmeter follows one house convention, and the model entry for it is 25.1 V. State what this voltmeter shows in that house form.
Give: 115 V
